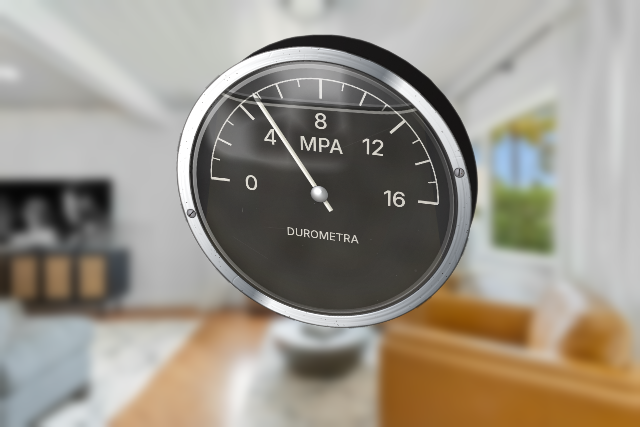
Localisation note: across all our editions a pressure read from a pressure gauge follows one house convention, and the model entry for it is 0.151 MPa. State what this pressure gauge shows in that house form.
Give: 5 MPa
